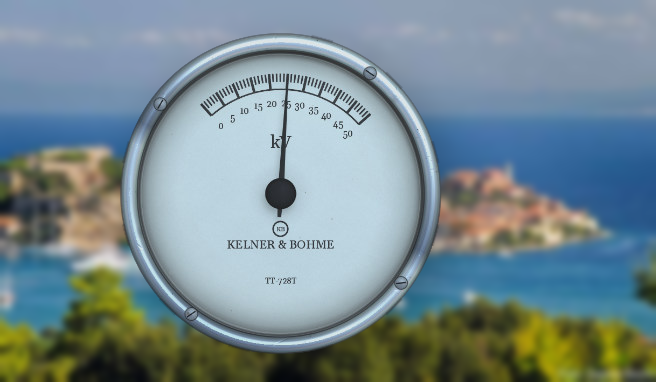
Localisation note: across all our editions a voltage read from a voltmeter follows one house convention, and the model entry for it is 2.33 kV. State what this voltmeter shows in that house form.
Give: 25 kV
